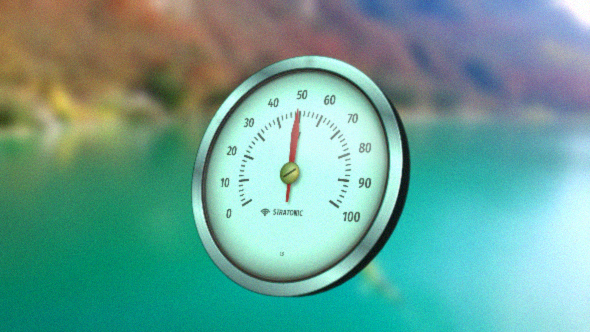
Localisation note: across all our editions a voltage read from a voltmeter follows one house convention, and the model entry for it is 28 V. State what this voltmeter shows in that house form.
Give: 50 V
